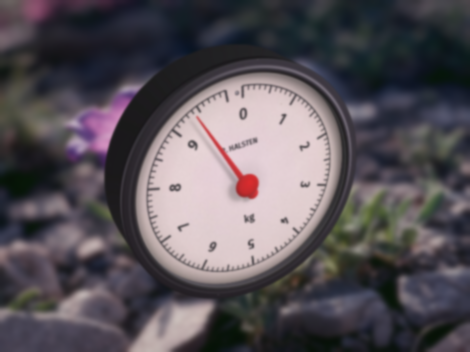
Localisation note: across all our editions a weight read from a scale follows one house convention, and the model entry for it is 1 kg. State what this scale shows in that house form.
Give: 9.4 kg
